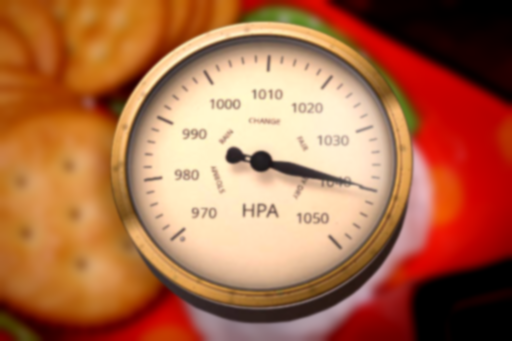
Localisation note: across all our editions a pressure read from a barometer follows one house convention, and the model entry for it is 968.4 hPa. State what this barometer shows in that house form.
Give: 1040 hPa
